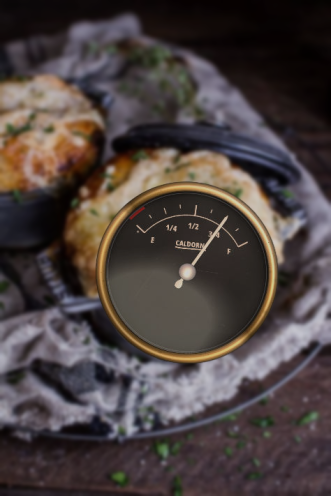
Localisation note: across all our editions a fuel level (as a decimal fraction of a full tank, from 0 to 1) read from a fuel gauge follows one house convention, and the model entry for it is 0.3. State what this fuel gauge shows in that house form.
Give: 0.75
